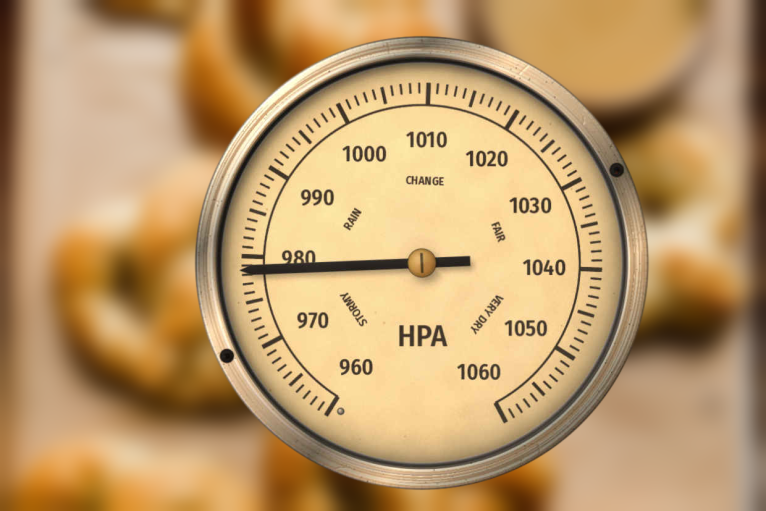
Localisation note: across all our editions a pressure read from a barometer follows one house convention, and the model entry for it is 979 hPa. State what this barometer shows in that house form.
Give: 978.5 hPa
